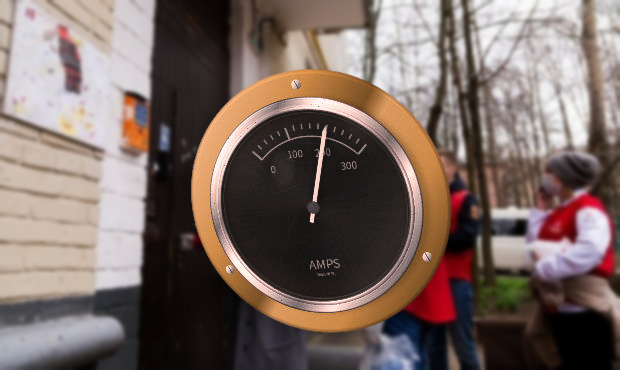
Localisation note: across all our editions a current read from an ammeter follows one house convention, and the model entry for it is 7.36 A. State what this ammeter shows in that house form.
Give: 200 A
